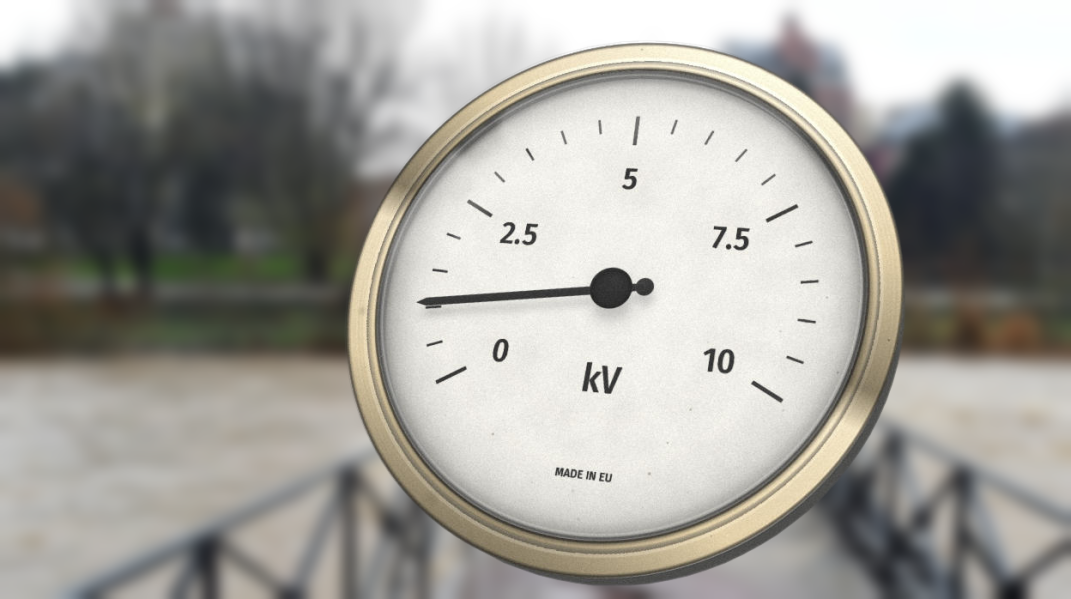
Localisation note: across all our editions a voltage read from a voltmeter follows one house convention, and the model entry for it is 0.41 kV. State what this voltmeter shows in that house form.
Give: 1 kV
